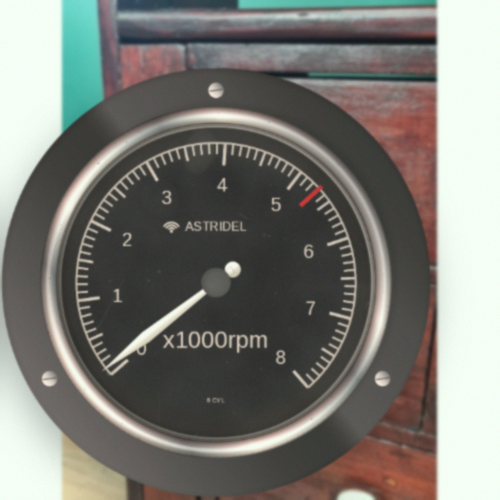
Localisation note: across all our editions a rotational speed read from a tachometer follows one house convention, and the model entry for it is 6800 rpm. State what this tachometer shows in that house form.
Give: 100 rpm
